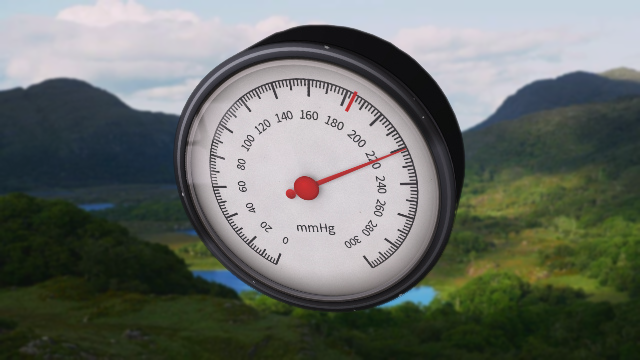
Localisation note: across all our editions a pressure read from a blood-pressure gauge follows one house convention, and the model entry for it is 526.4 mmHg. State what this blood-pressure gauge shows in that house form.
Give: 220 mmHg
